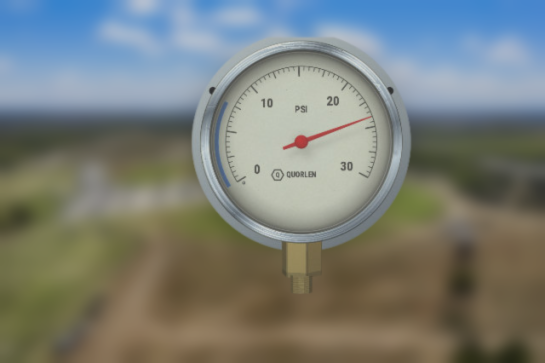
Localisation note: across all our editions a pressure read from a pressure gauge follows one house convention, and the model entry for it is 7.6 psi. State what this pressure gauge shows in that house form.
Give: 24 psi
